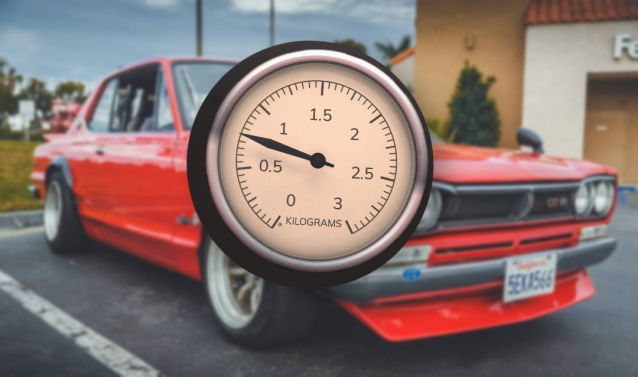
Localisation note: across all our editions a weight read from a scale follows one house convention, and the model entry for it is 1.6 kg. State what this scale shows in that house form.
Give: 0.75 kg
